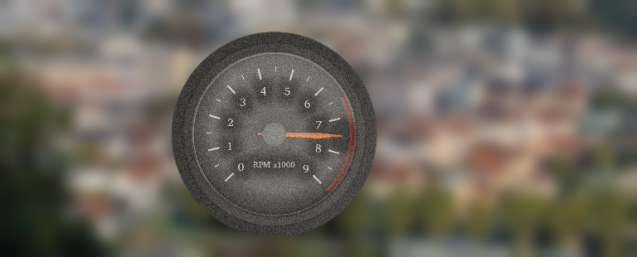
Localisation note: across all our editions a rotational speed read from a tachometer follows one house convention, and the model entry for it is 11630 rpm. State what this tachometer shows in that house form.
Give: 7500 rpm
